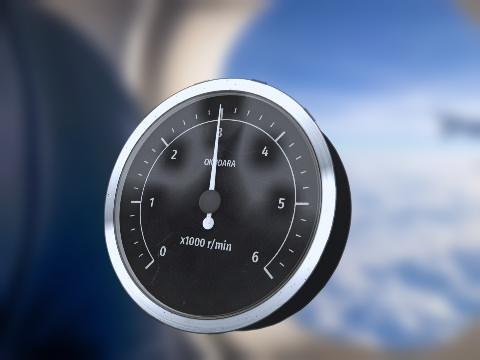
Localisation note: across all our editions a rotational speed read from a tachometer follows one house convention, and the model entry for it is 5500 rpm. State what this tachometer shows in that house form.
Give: 3000 rpm
